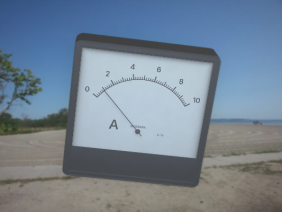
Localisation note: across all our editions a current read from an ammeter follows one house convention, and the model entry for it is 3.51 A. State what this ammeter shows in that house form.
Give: 1 A
